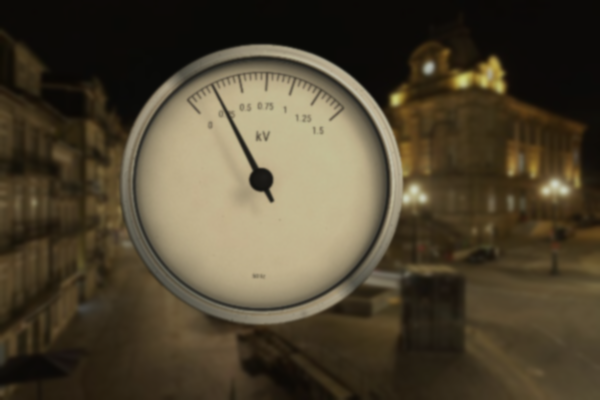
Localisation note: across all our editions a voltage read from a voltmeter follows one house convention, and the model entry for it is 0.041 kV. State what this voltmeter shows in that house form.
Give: 0.25 kV
